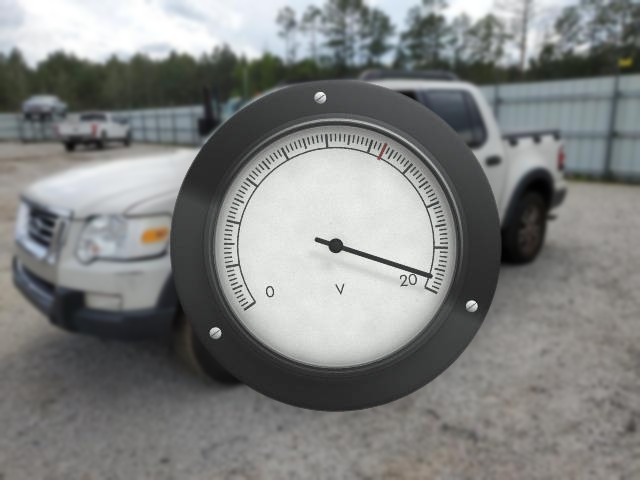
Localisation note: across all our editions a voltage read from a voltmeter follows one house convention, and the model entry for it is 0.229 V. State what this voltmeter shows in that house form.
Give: 19.4 V
